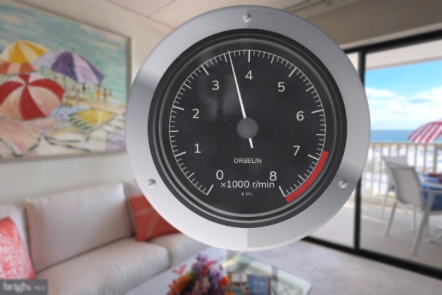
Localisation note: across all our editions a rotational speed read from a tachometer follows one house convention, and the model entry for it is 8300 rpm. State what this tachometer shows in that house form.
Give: 3600 rpm
